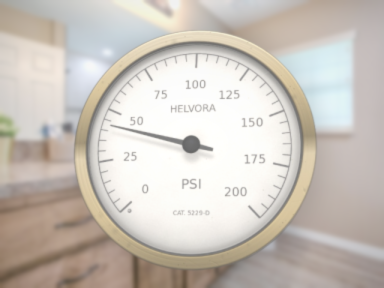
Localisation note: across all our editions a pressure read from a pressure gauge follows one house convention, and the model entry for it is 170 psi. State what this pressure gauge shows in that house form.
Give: 42.5 psi
